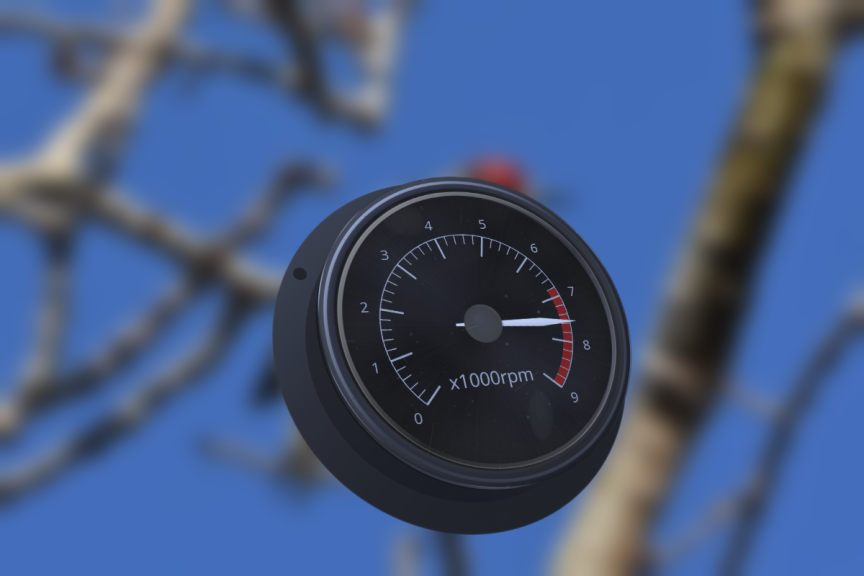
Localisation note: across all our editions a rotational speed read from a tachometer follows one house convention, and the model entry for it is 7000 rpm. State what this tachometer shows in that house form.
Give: 7600 rpm
